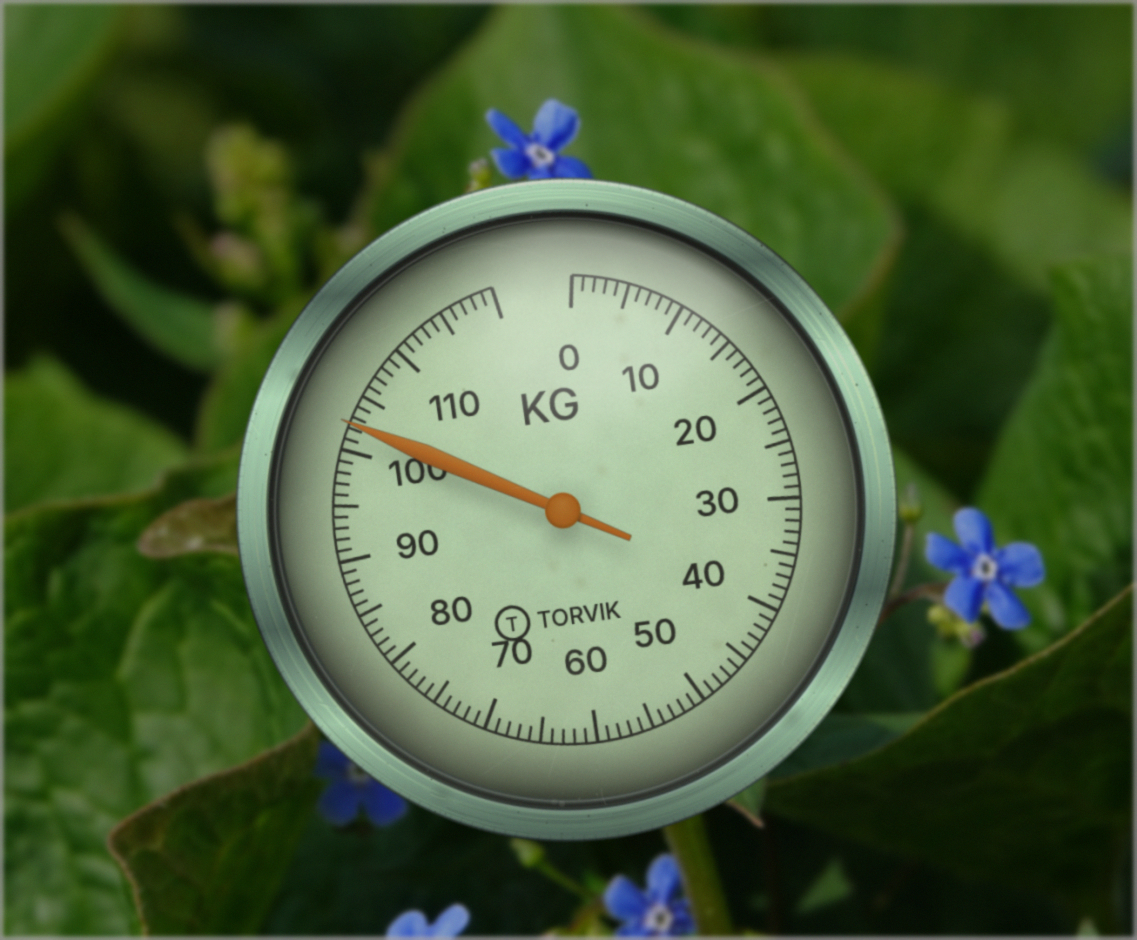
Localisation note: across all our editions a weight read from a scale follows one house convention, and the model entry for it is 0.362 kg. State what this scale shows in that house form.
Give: 102.5 kg
